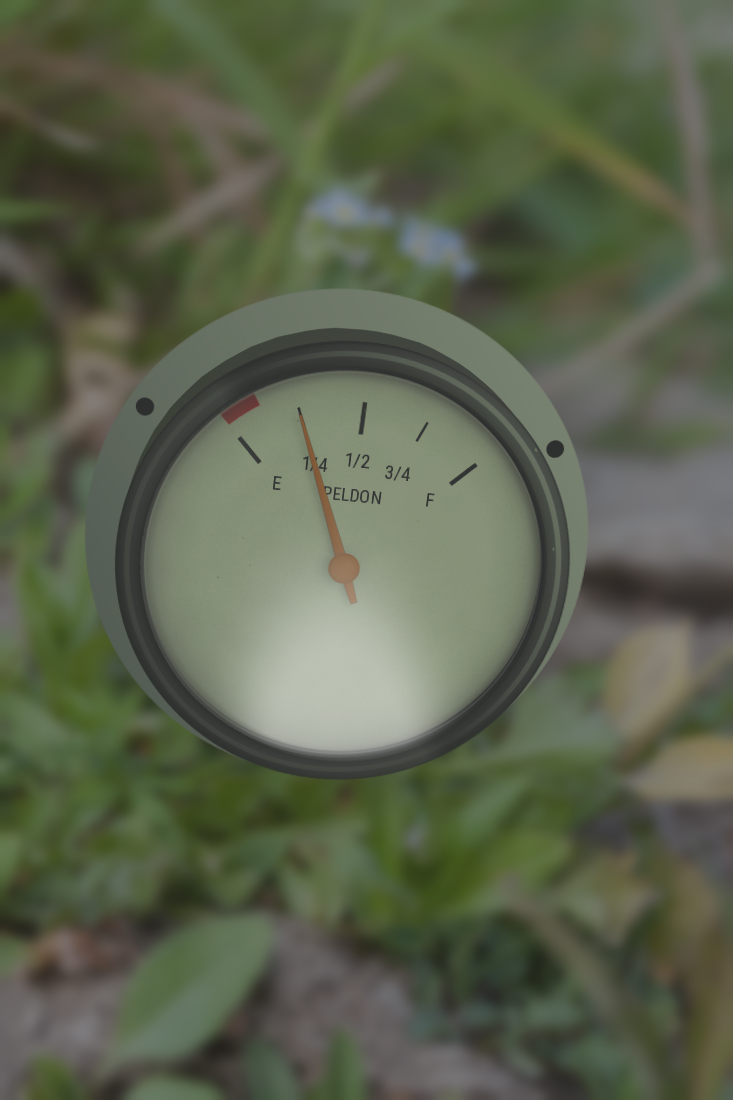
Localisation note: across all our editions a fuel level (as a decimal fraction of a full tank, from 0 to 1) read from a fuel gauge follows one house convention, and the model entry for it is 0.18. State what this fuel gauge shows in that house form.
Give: 0.25
